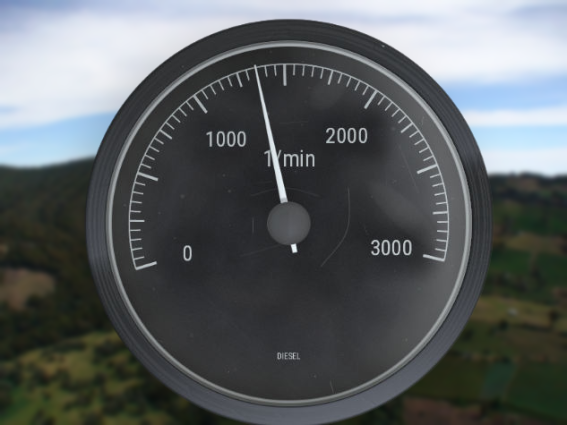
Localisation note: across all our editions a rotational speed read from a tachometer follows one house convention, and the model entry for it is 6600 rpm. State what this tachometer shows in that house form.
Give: 1350 rpm
